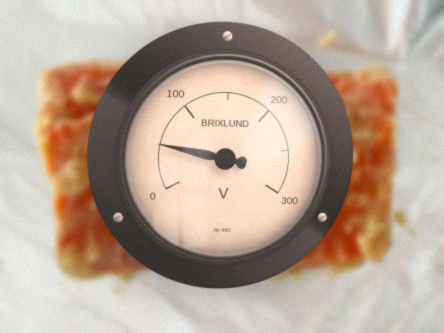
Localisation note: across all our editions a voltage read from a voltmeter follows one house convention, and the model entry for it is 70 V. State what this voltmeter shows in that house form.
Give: 50 V
